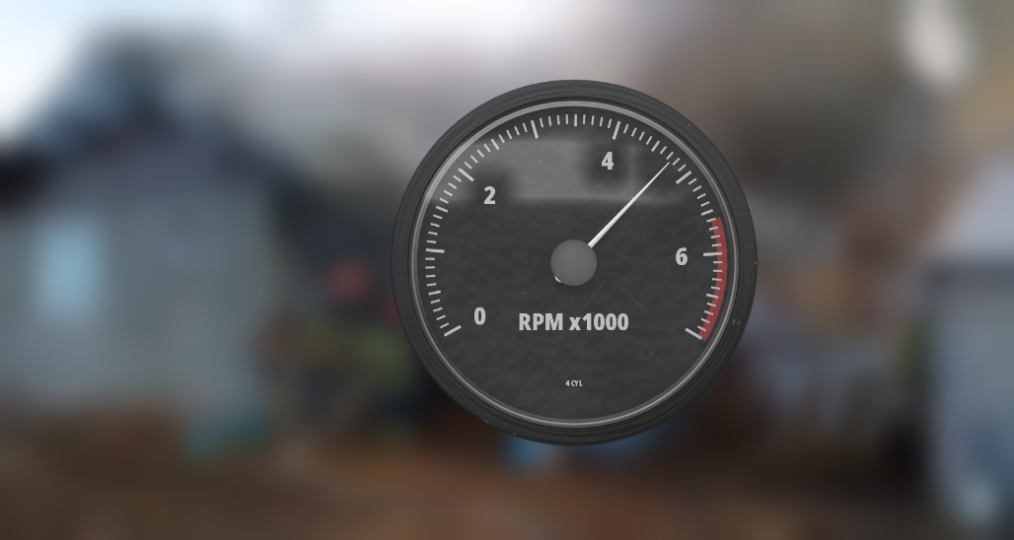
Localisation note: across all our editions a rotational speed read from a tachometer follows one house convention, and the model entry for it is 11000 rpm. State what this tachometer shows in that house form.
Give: 4750 rpm
